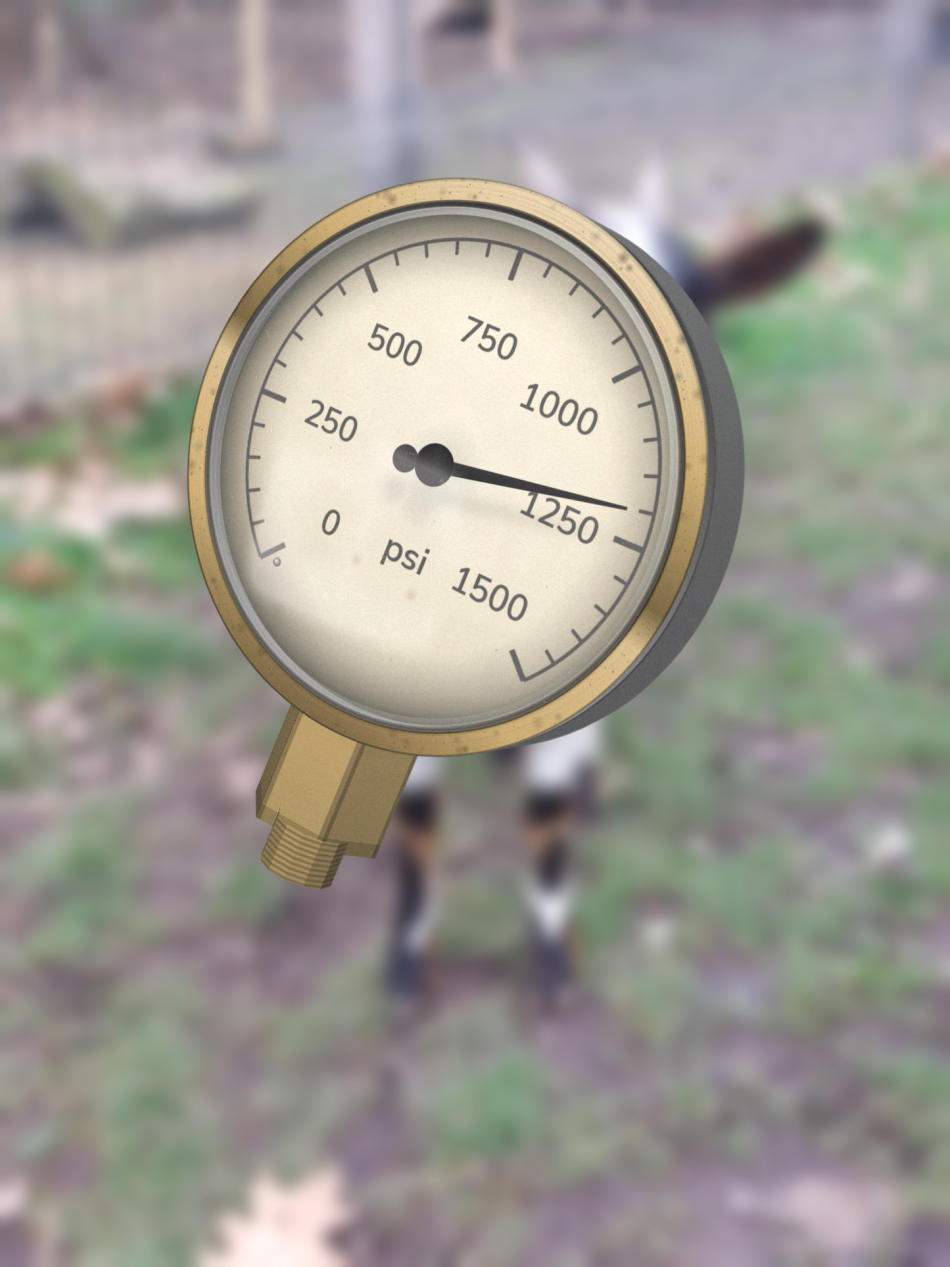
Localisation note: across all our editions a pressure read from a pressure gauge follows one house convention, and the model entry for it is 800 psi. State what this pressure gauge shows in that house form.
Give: 1200 psi
